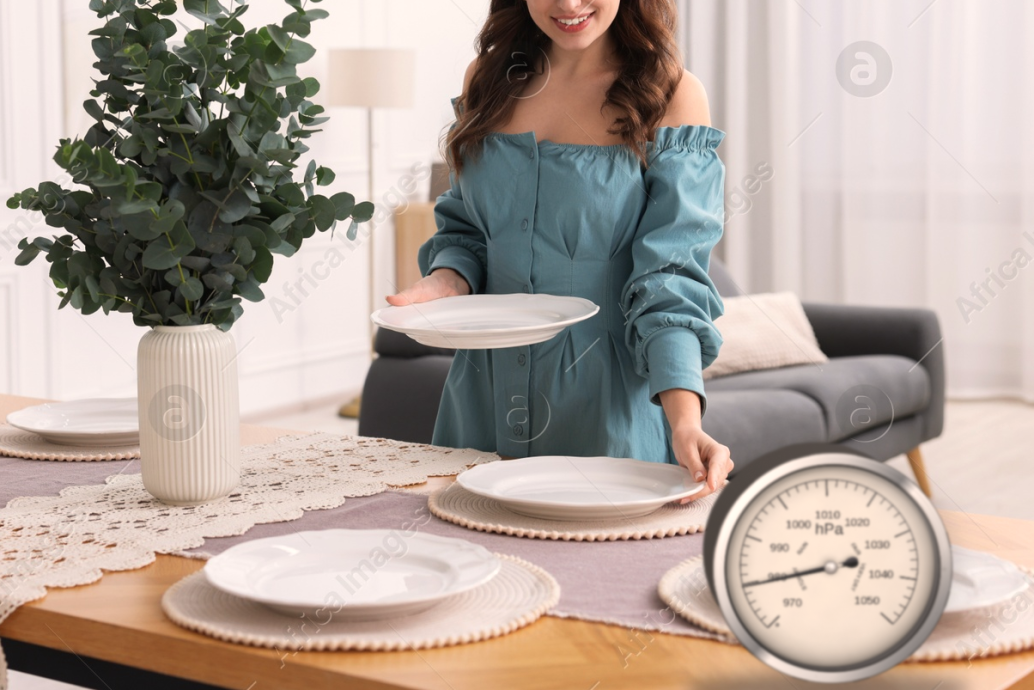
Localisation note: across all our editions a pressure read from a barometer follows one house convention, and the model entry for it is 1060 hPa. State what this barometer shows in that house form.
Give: 980 hPa
